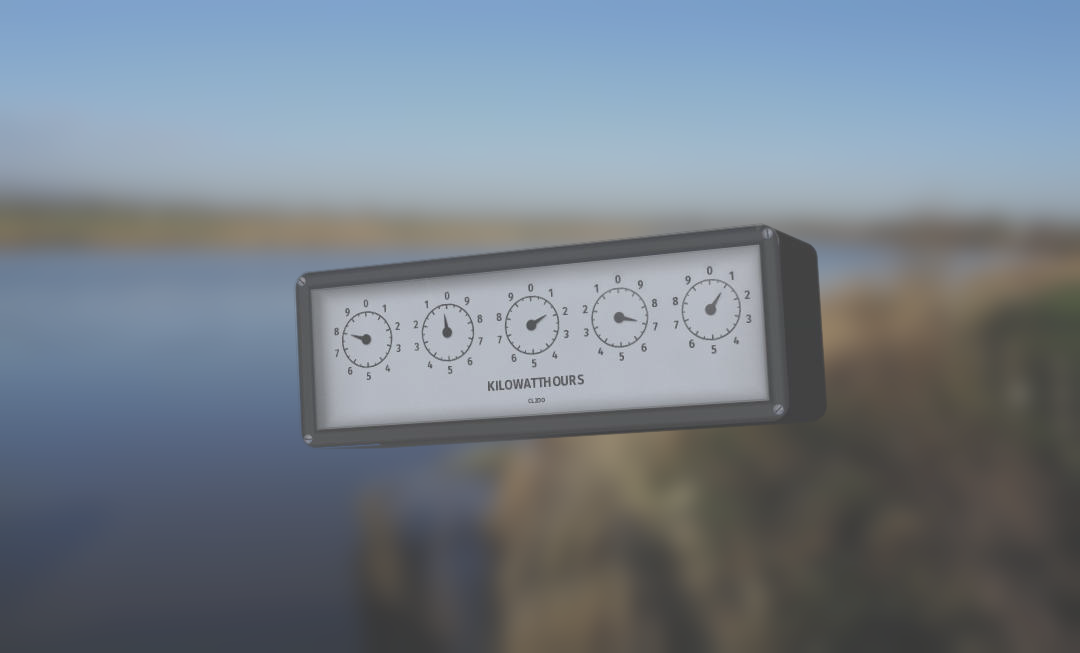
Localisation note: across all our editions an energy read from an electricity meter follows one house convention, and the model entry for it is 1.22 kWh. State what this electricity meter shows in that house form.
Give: 80171 kWh
